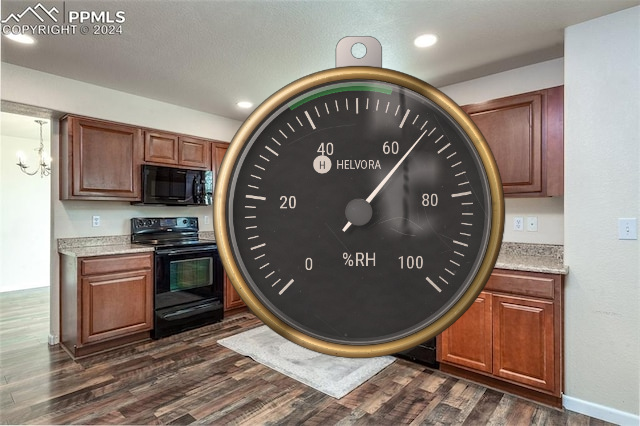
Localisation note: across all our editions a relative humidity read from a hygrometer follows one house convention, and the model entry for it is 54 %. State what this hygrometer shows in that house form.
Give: 65 %
